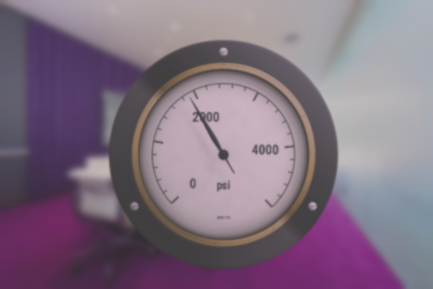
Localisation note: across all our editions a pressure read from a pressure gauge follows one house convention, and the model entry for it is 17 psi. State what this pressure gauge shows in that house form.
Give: 1900 psi
